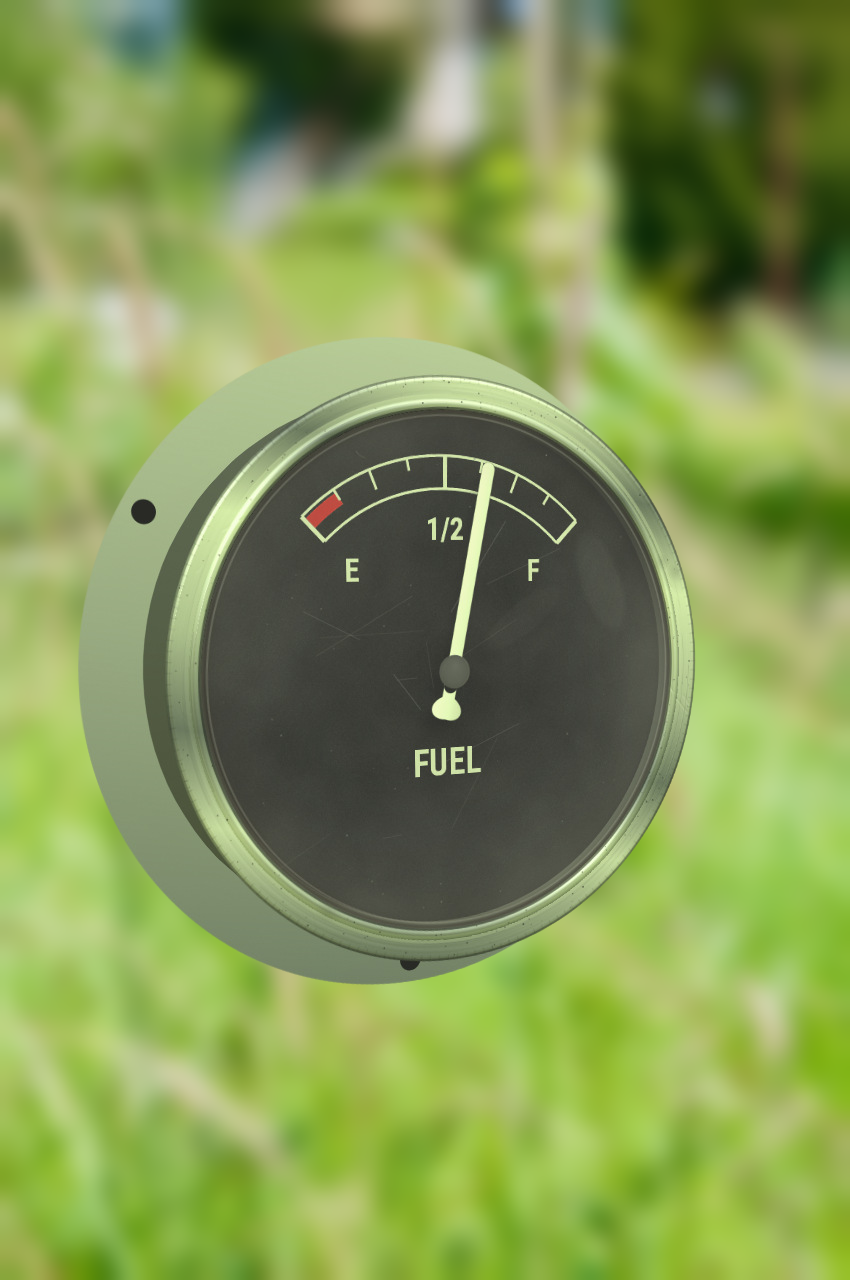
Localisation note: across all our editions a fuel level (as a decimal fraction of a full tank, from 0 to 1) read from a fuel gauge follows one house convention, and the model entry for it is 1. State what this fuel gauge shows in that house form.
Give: 0.625
